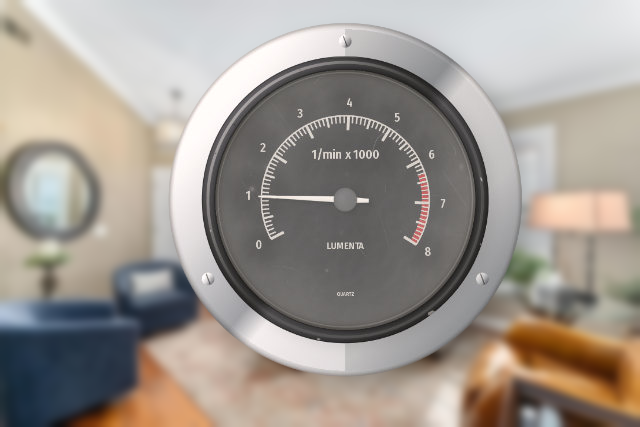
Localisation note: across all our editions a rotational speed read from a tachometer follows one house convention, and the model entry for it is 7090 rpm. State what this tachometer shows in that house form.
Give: 1000 rpm
